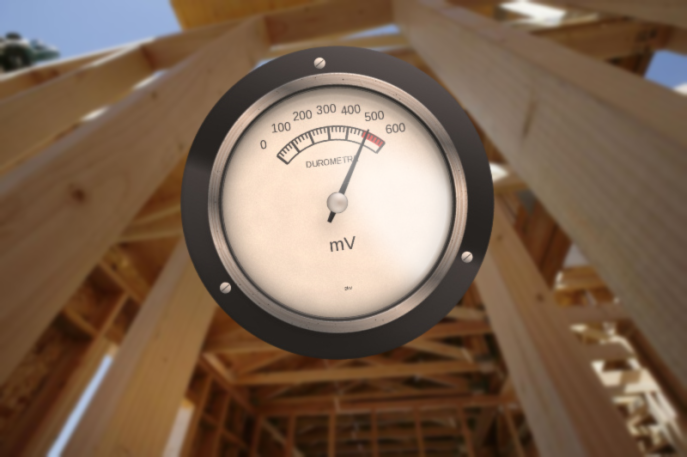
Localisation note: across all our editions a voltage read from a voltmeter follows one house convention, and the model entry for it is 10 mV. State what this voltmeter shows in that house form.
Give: 500 mV
